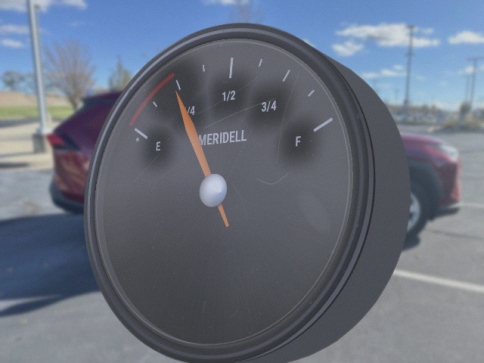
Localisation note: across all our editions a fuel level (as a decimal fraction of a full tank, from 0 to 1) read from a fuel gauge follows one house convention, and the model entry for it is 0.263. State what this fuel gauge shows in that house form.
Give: 0.25
